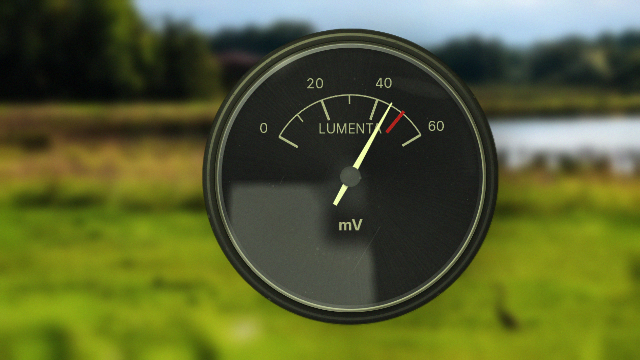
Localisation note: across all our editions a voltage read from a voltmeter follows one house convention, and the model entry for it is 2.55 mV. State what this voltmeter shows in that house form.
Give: 45 mV
